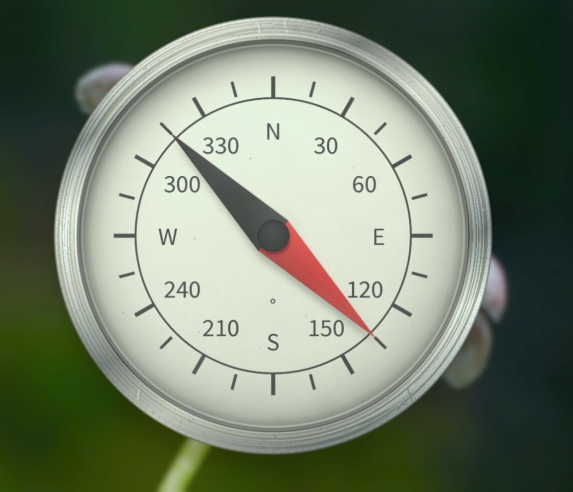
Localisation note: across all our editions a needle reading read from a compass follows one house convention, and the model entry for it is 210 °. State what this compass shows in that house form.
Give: 135 °
